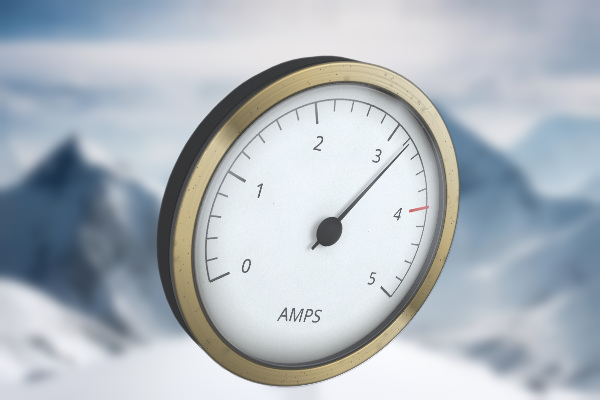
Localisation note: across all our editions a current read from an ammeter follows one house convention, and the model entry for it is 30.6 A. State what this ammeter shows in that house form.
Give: 3.2 A
